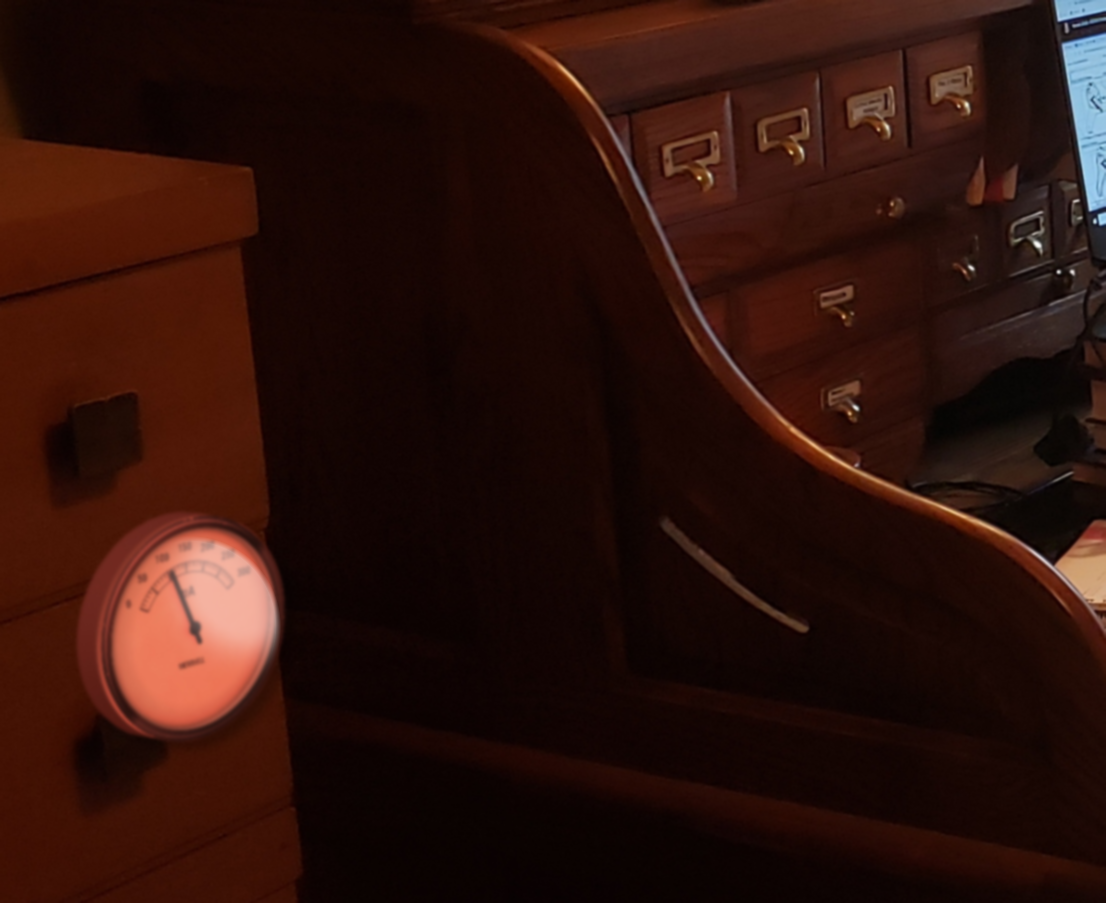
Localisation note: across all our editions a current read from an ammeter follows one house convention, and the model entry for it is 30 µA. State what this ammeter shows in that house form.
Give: 100 µA
